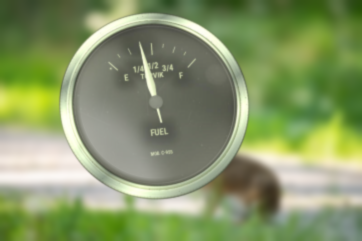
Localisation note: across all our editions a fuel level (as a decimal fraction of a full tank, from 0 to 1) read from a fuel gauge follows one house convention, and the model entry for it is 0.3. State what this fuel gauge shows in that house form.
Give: 0.375
